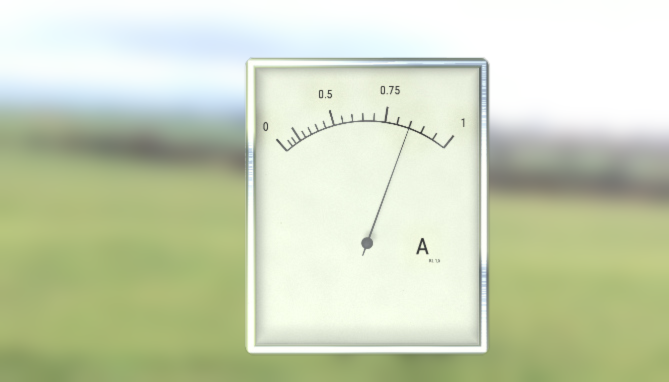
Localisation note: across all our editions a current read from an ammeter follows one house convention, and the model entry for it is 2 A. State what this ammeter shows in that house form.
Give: 0.85 A
